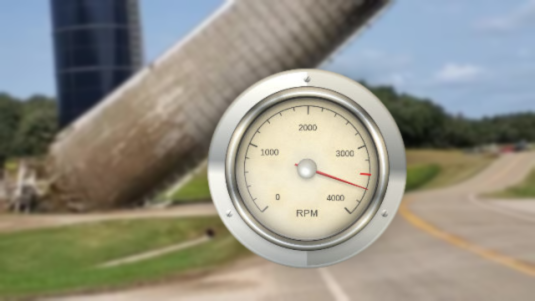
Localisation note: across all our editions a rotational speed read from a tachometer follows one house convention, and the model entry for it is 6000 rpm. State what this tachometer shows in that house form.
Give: 3600 rpm
